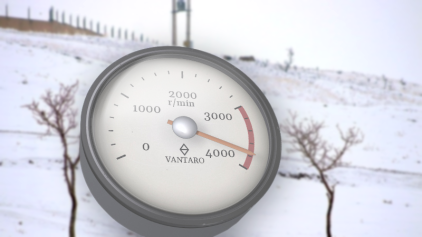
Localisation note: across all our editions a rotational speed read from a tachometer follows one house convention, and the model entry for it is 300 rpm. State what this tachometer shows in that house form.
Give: 3800 rpm
